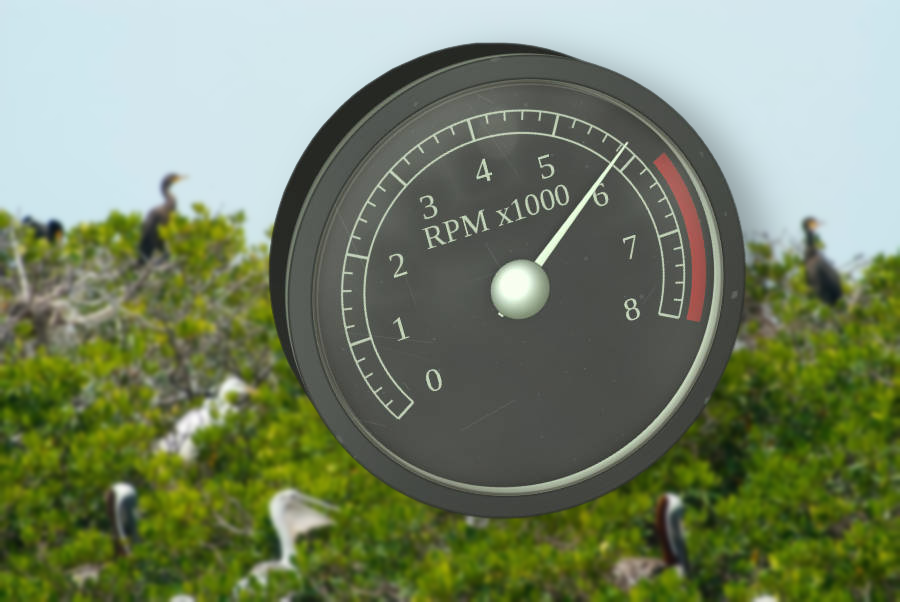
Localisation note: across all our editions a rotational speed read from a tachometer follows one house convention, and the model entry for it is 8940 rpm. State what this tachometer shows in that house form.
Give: 5800 rpm
